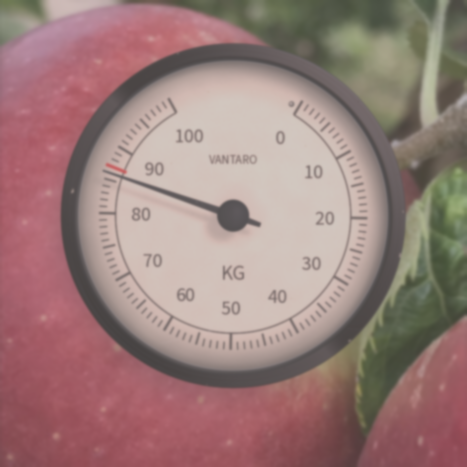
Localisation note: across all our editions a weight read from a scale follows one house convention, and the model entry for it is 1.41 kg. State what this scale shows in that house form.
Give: 86 kg
